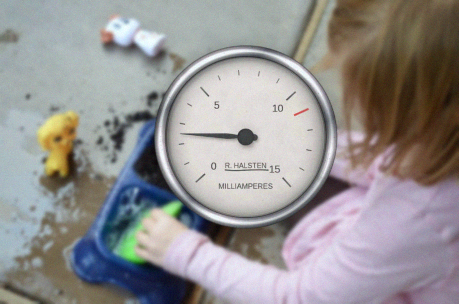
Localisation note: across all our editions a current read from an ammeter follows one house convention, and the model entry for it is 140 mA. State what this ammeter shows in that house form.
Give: 2.5 mA
